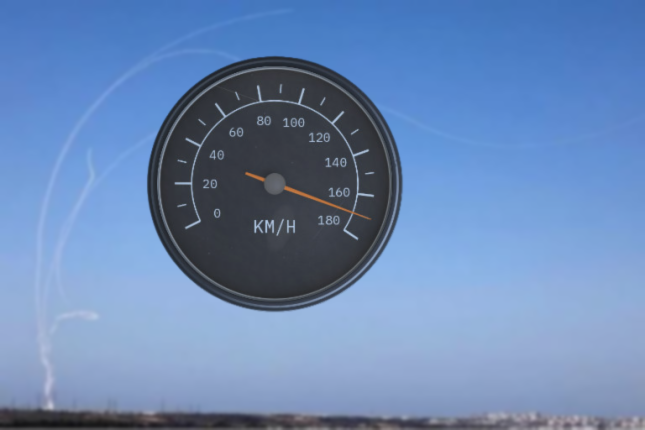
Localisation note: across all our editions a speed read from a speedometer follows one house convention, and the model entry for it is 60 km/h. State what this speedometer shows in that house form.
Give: 170 km/h
